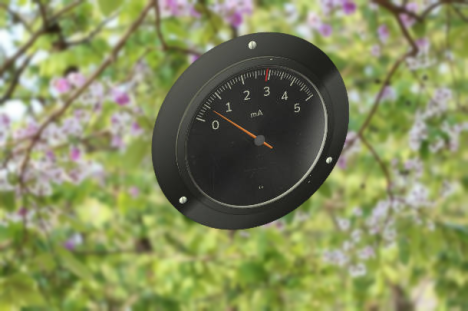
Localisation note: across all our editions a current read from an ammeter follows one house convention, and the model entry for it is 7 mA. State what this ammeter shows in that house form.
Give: 0.5 mA
